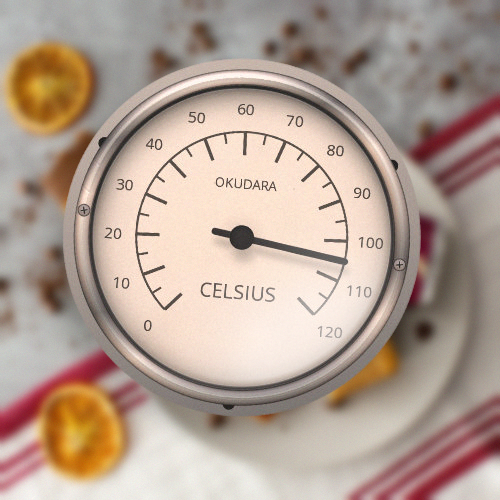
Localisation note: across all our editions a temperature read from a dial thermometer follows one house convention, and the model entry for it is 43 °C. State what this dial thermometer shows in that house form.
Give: 105 °C
